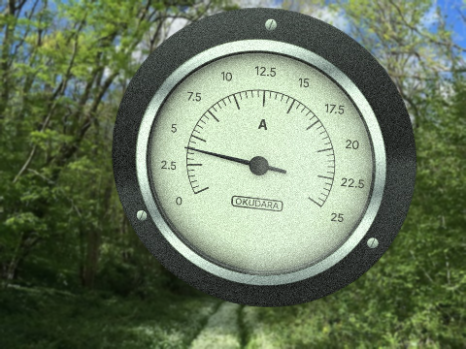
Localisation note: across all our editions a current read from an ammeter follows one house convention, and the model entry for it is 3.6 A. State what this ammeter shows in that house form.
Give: 4 A
